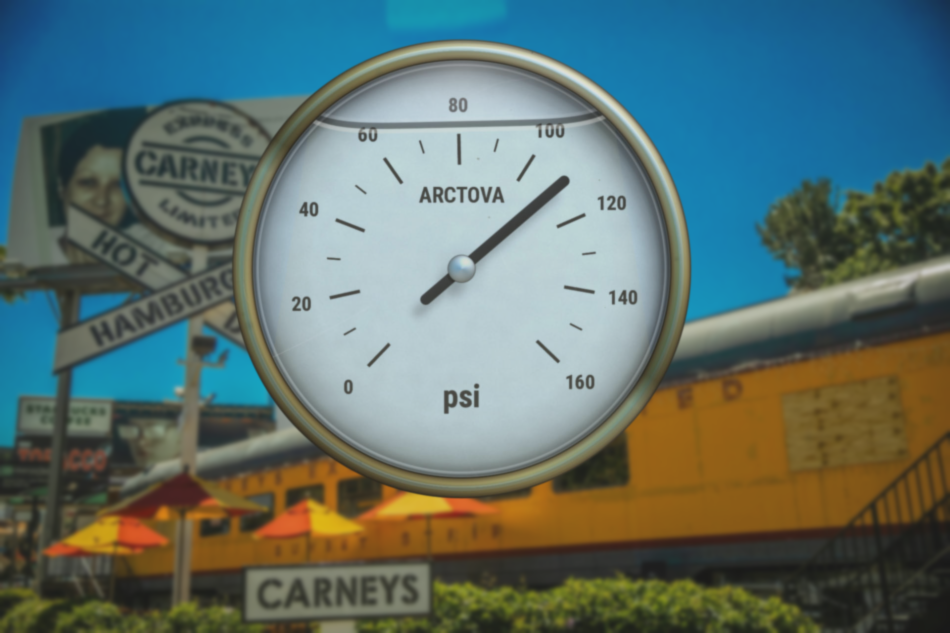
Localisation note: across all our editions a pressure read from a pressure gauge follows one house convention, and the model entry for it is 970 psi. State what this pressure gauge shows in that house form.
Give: 110 psi
